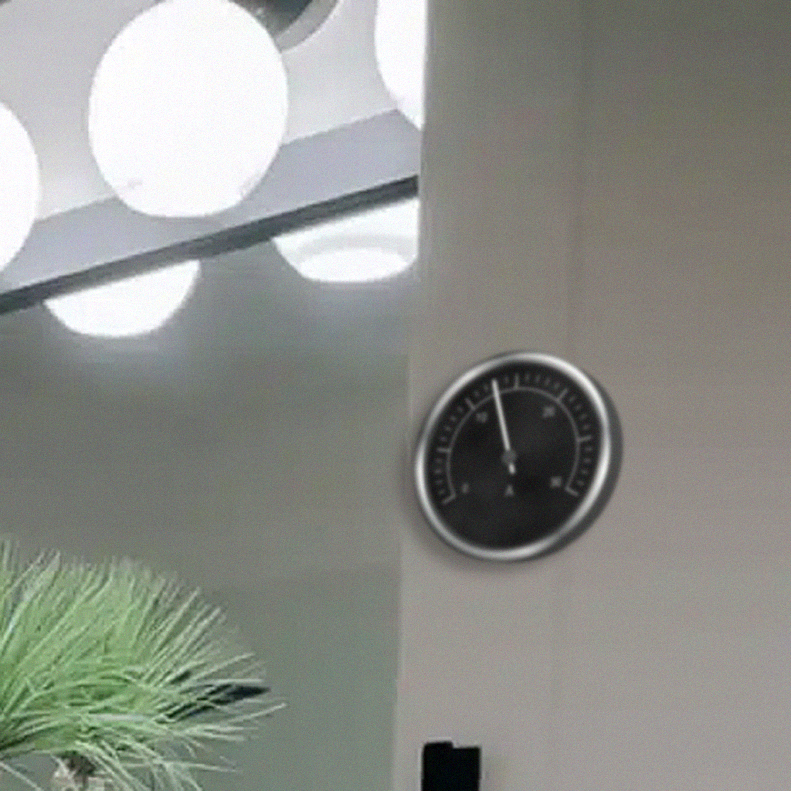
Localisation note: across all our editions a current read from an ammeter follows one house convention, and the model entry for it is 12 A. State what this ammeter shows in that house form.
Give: 13 A
